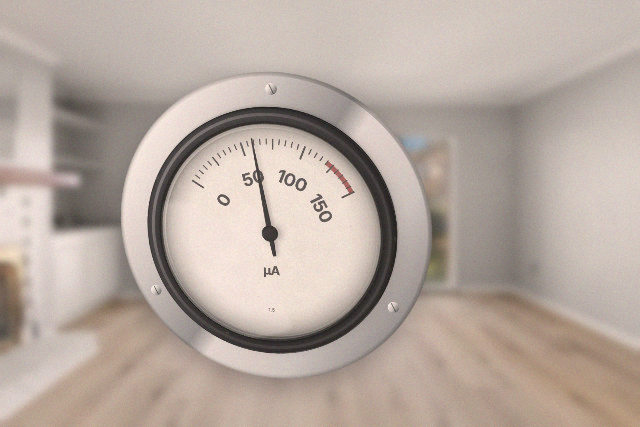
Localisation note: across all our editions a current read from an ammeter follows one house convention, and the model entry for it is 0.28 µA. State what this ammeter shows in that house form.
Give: 60 µA
